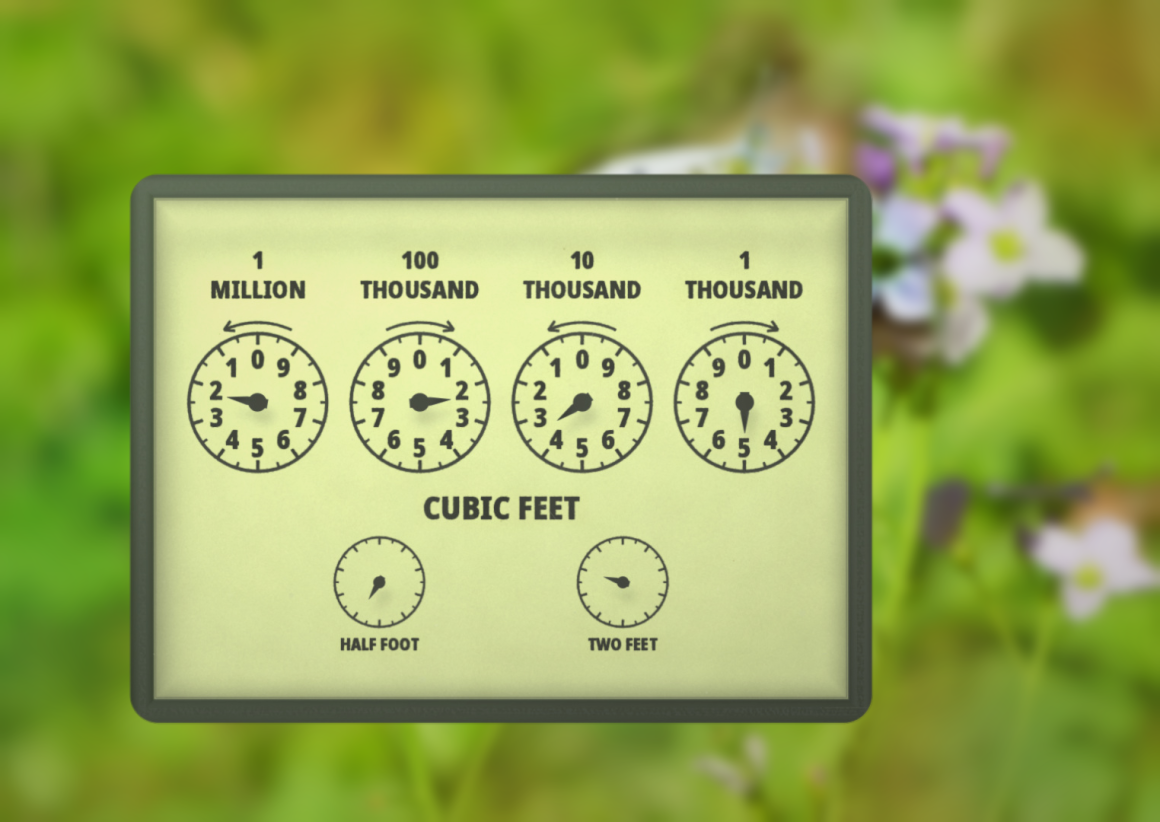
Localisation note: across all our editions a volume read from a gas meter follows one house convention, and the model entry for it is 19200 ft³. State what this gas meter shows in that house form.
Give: 223500 ft³
